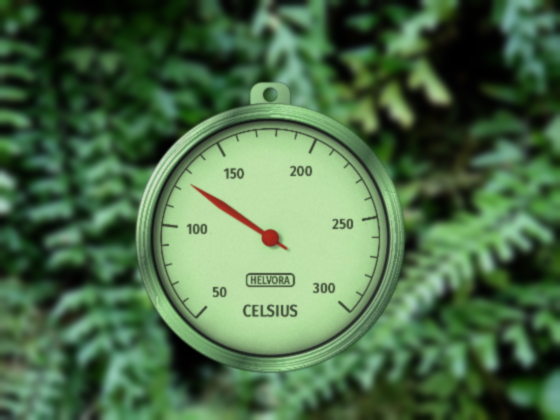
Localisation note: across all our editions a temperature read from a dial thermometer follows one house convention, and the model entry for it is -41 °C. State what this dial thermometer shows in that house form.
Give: 125 °C
